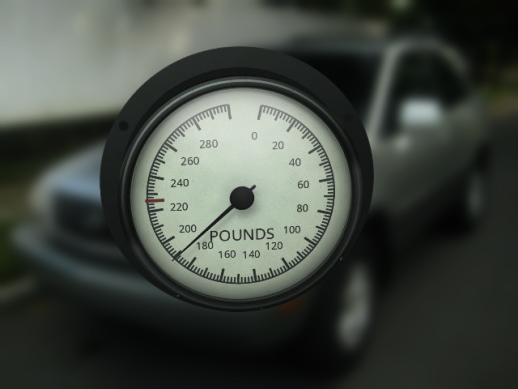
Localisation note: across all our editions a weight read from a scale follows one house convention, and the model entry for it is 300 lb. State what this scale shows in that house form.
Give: 190 lb
